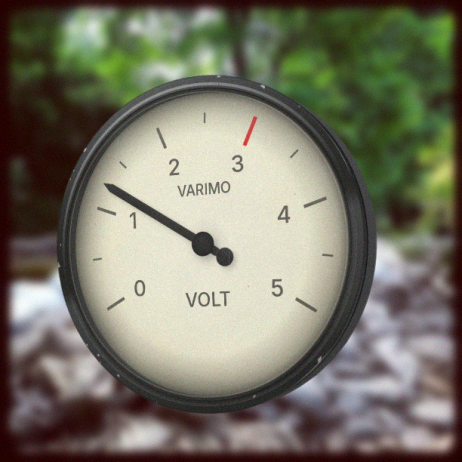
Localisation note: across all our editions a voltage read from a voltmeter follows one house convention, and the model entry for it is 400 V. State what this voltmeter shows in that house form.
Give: 1.25 V
